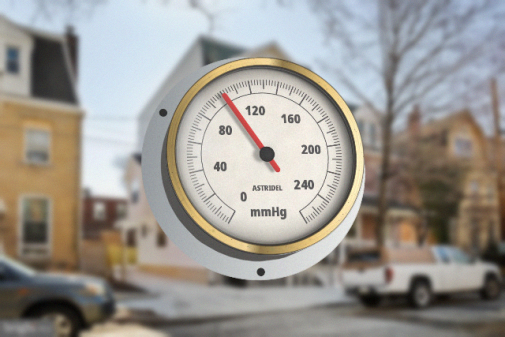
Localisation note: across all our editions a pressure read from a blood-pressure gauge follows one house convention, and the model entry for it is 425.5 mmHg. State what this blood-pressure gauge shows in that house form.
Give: 100 mmHg
